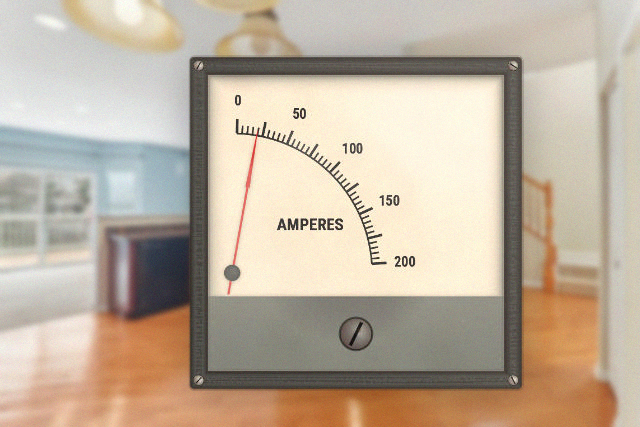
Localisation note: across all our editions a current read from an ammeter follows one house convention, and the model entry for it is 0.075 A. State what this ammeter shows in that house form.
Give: 20 A
